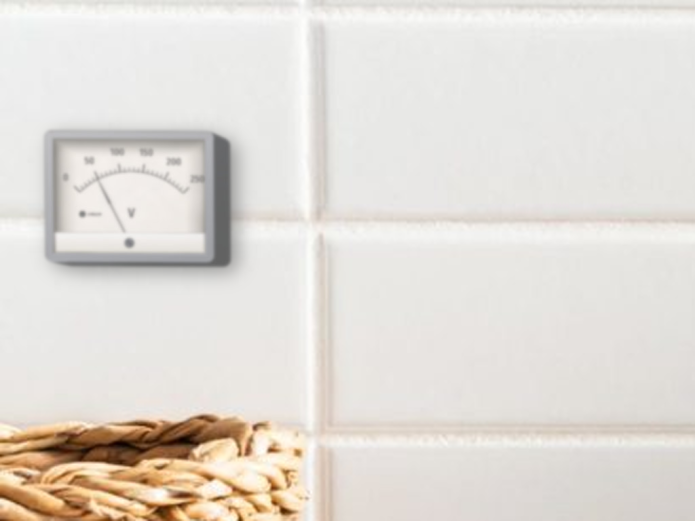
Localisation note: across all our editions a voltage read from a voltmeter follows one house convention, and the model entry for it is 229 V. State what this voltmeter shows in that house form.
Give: 50 V
